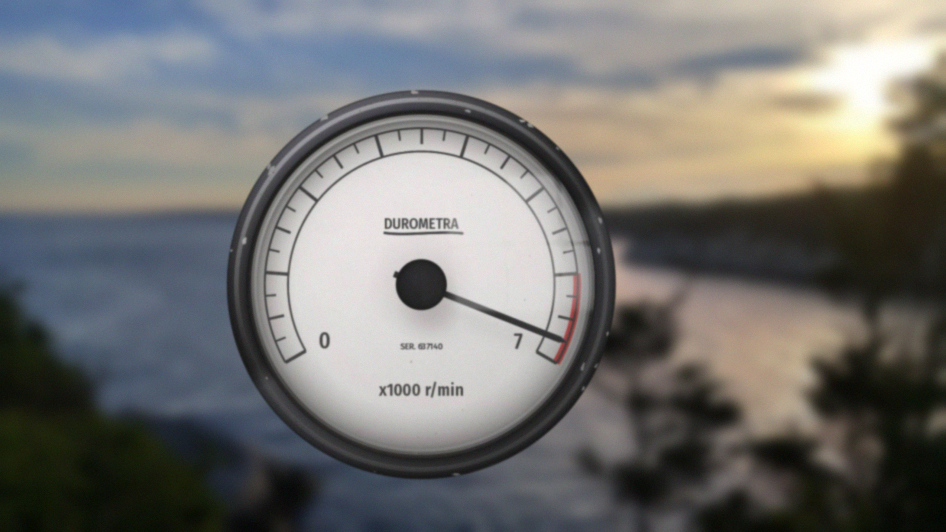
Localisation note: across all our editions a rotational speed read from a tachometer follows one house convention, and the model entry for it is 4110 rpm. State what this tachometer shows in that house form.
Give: 6750 rpm
